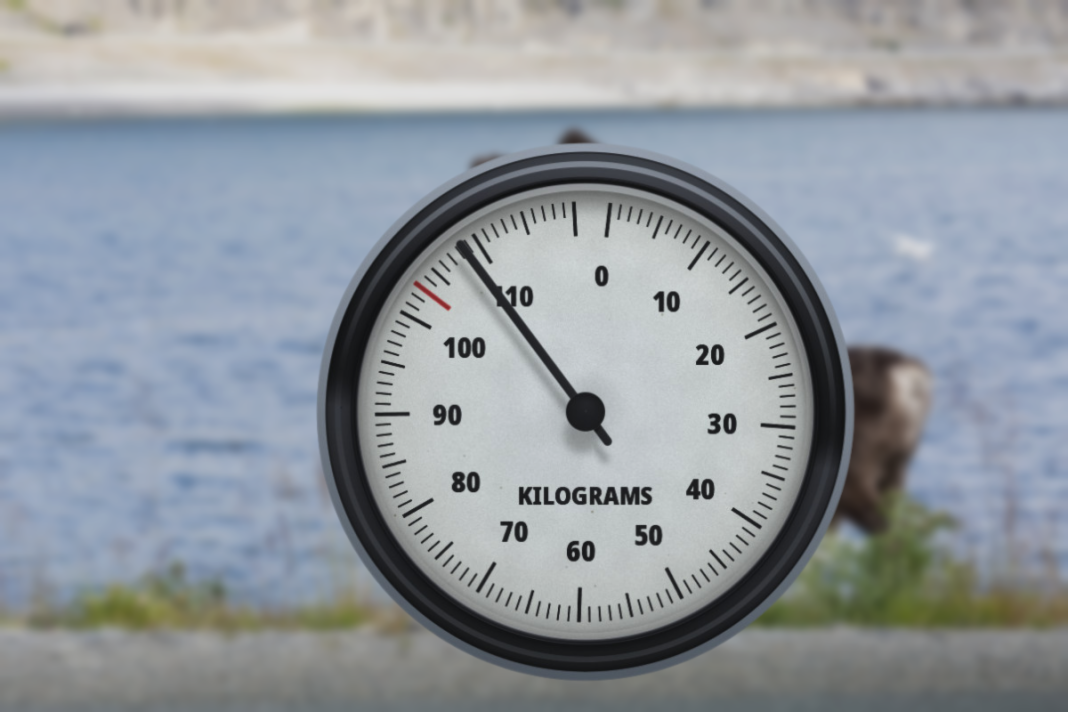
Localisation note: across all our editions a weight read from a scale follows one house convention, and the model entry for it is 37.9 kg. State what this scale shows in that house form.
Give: 108.5 kg
